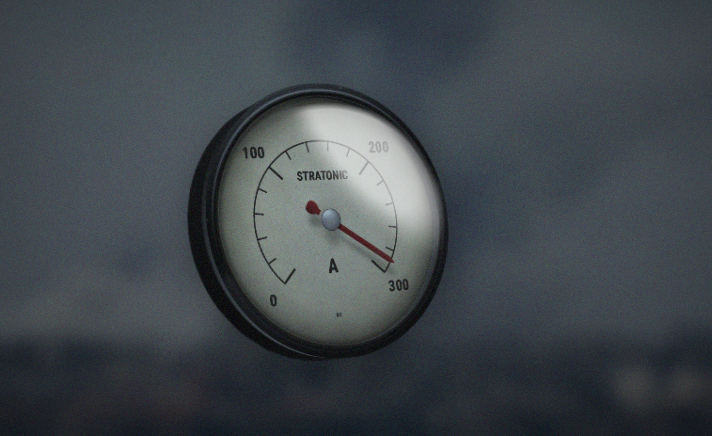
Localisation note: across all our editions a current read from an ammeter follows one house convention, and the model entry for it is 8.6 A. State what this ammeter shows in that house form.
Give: 290 A
